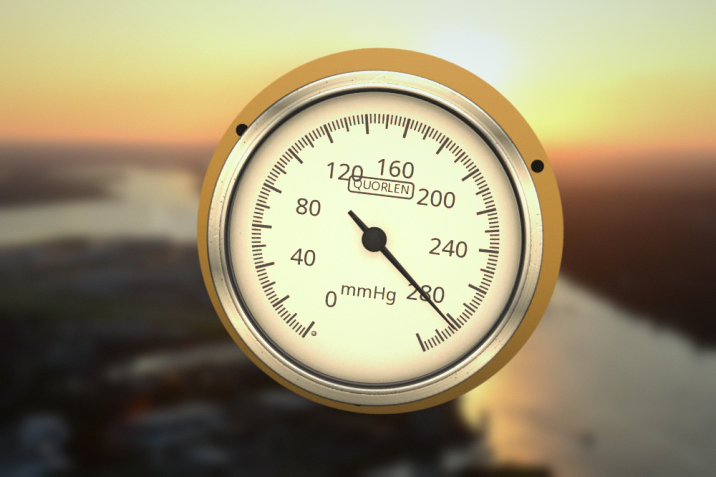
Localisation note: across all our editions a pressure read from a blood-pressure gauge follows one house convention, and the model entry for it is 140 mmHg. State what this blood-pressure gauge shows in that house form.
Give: 282 mmHg
